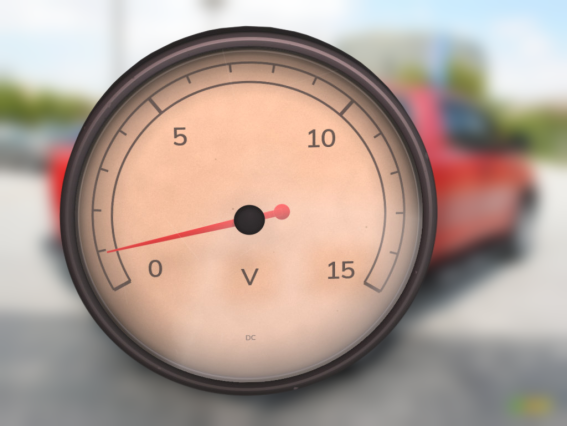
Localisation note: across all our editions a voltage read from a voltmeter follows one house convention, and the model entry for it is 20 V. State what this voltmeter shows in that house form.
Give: 1 V
